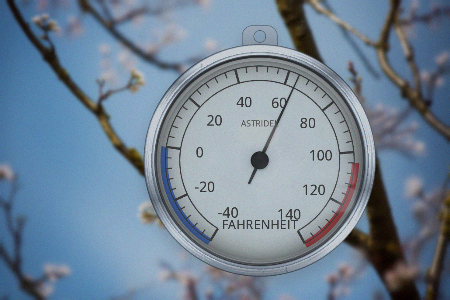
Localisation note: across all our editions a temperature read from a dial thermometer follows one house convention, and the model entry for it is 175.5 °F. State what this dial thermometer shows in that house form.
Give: 64 °F
